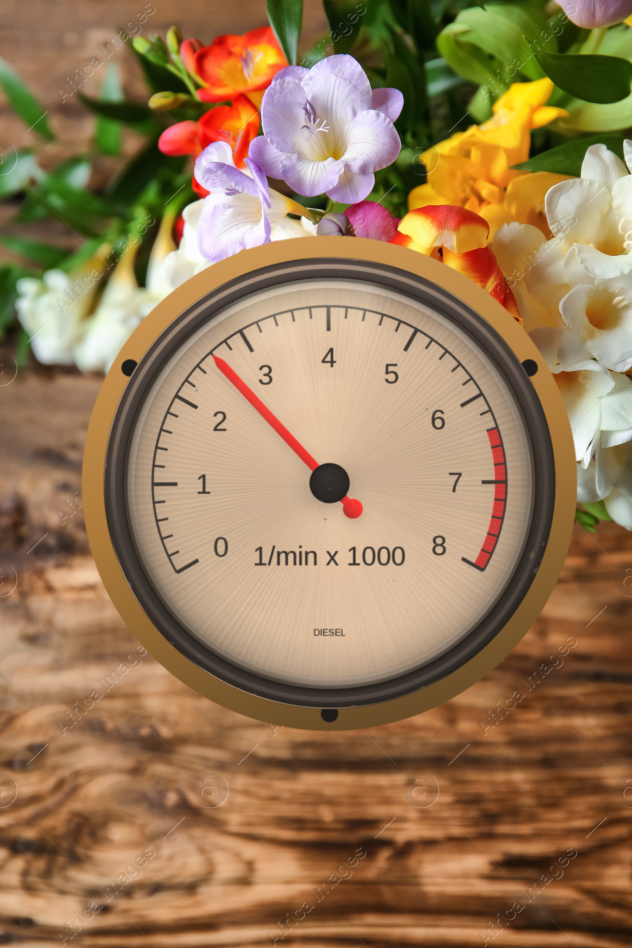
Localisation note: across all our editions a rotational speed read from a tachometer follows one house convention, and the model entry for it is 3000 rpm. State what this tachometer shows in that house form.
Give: 2600 rpm
